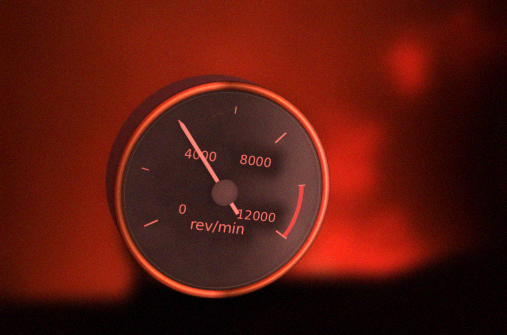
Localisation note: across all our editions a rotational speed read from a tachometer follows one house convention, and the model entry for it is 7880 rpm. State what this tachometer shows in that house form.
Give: 4000 rpm
